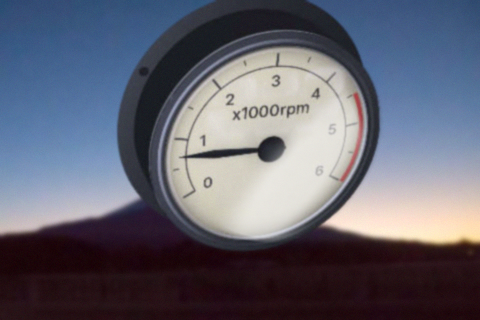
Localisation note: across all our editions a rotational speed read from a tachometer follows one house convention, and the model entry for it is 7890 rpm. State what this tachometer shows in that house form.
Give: 750 rpm
